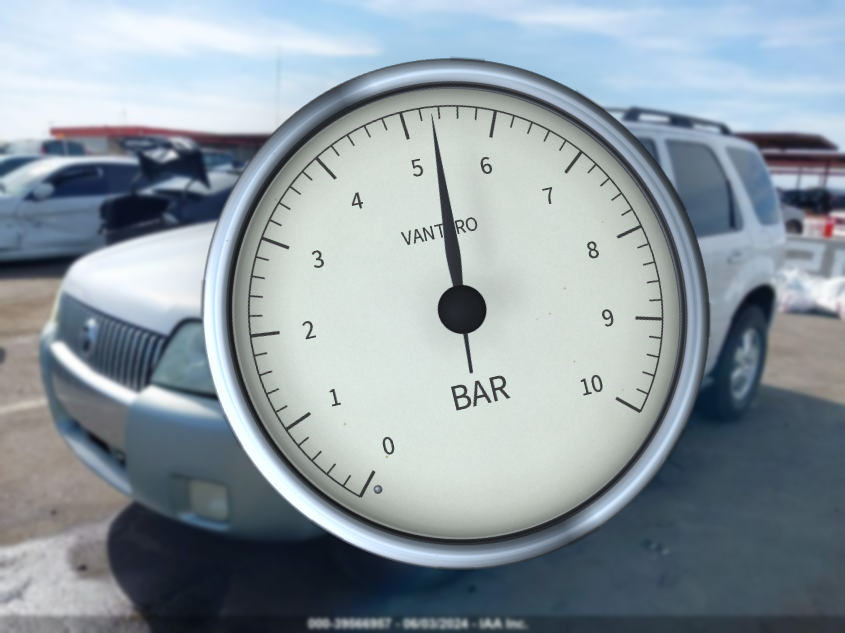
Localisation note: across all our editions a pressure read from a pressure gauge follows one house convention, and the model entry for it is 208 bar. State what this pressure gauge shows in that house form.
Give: 5.3 bar
